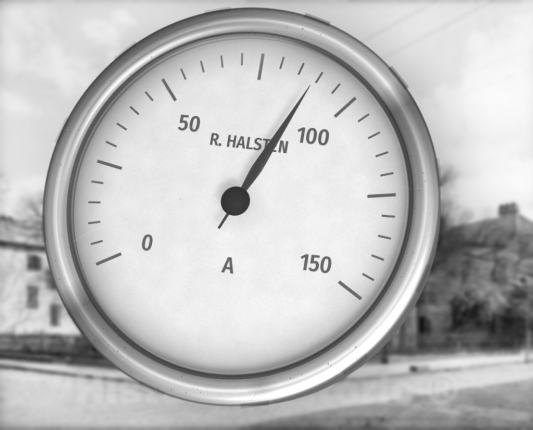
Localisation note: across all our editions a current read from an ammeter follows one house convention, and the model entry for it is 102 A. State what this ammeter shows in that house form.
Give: 90 A
